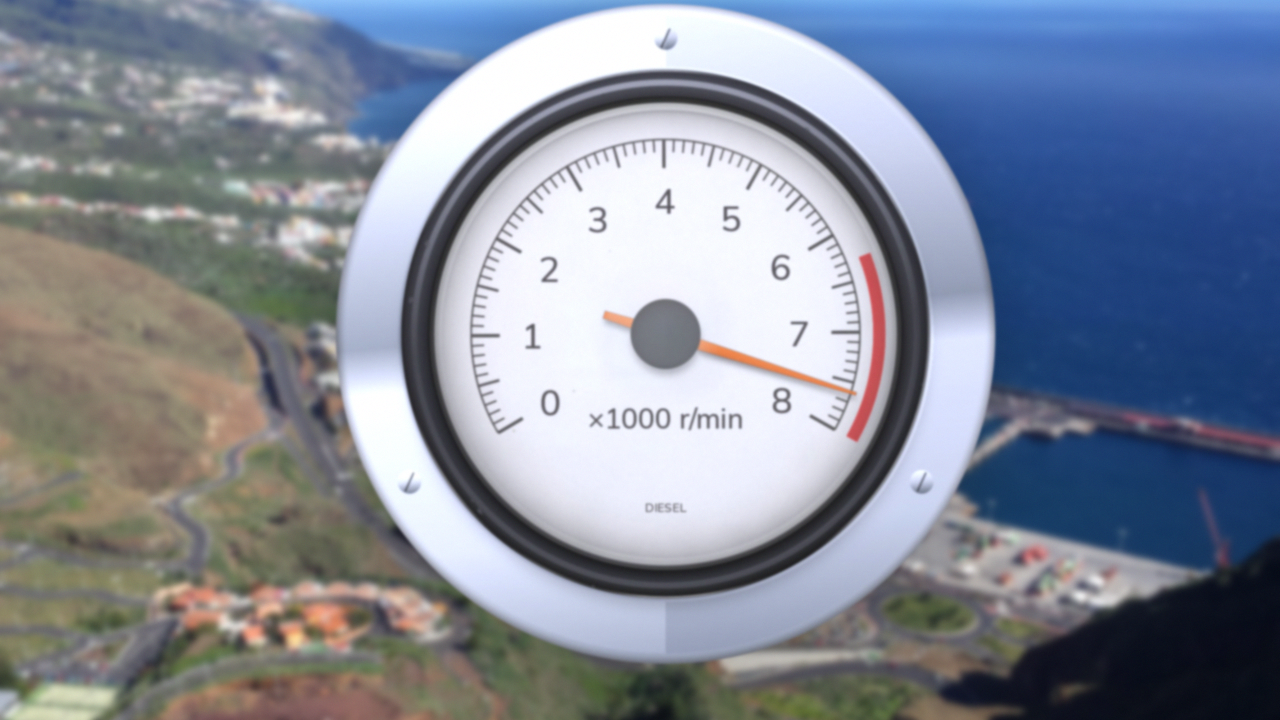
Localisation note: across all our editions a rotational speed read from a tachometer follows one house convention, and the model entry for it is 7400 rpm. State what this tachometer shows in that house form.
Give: 7600 rpm
